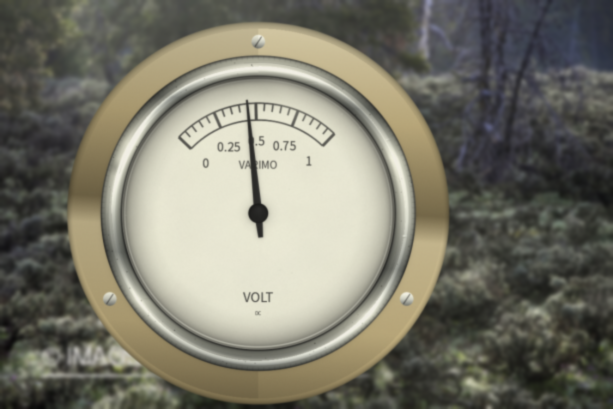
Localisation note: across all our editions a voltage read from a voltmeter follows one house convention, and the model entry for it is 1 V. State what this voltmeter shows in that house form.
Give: 0.45 V
